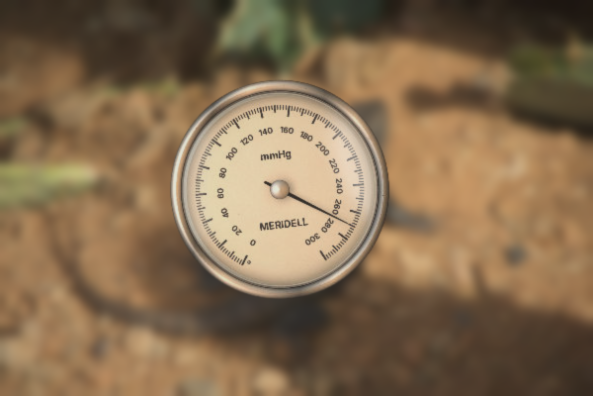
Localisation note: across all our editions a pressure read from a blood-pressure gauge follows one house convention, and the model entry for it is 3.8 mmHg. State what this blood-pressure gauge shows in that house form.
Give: 270 mmHg
